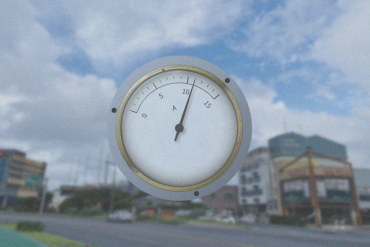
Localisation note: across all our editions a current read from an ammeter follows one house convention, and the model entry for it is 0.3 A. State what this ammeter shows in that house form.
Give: 11 A
